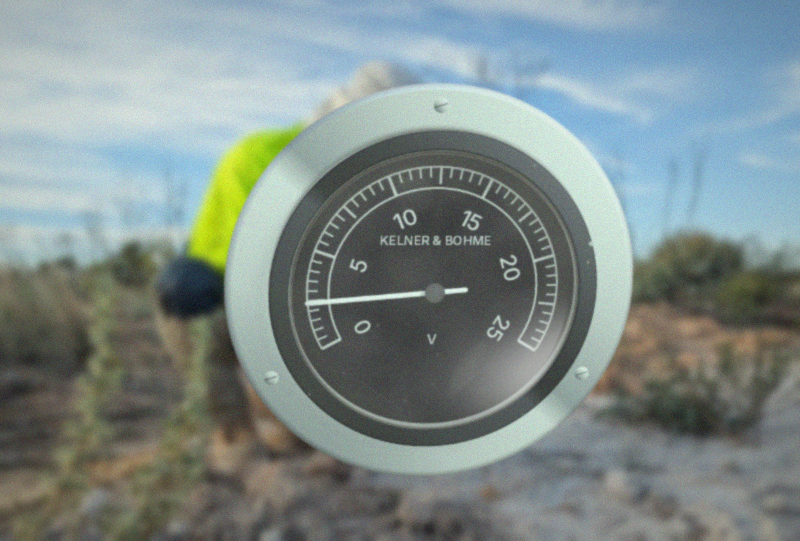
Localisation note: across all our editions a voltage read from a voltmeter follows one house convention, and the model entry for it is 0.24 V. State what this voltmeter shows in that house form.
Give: 2.5 V
